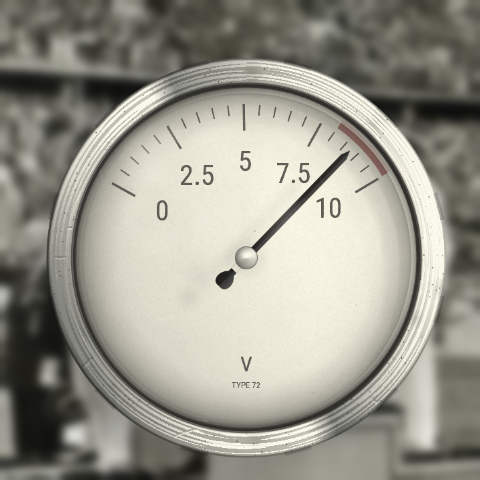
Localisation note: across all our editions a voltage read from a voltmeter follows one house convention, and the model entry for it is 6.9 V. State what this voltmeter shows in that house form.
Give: 8.75 V
